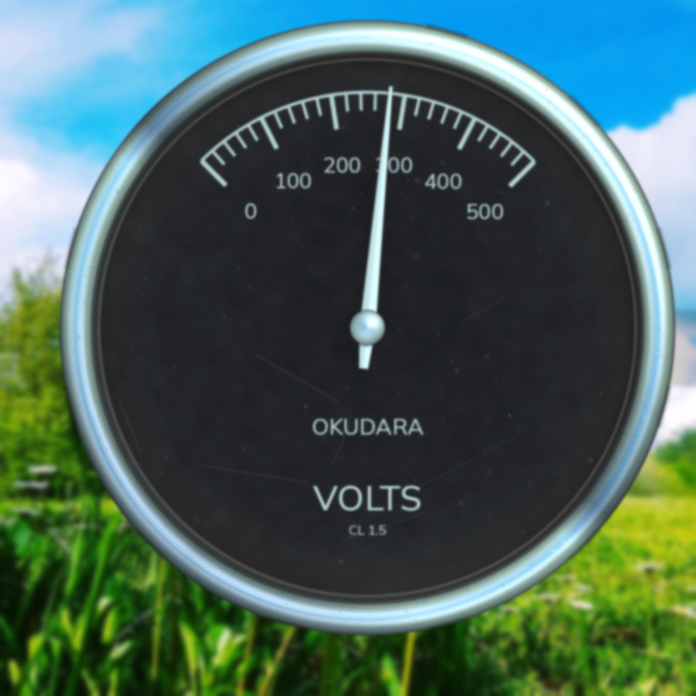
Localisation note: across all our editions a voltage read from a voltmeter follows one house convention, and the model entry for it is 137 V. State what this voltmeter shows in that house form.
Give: 280 V
